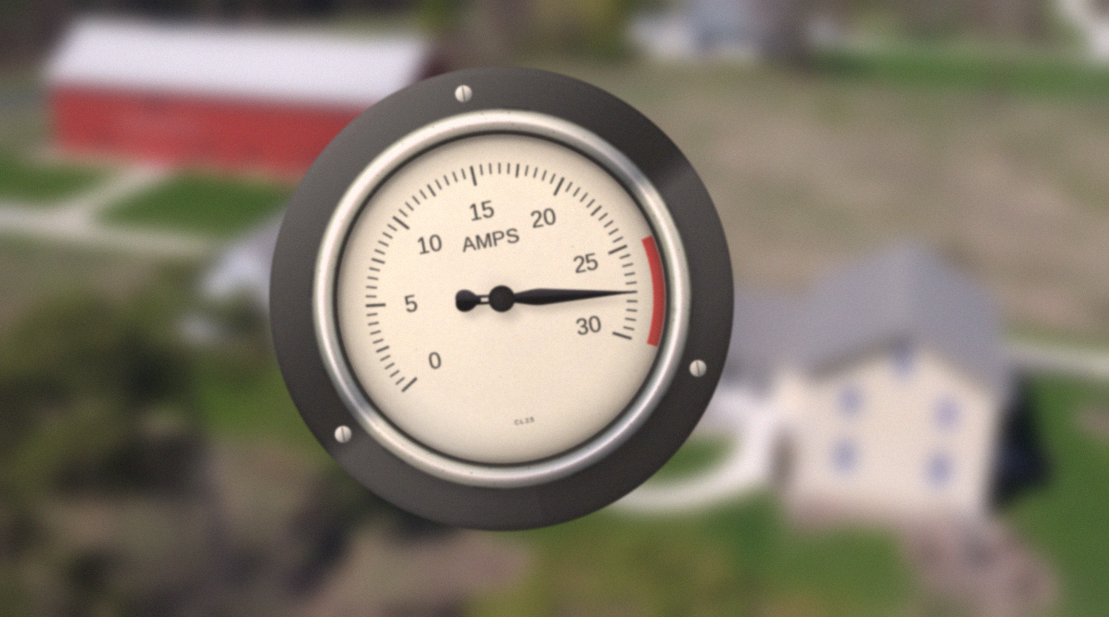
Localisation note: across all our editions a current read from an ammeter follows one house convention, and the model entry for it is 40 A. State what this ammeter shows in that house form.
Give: 27.5 A
